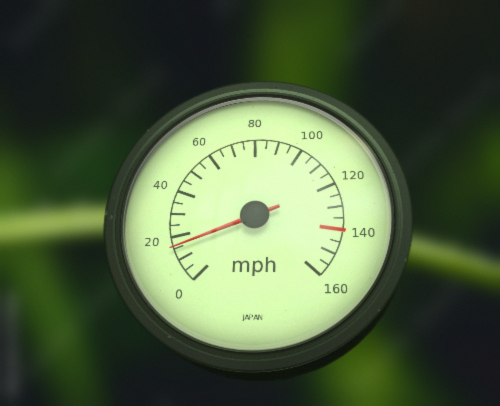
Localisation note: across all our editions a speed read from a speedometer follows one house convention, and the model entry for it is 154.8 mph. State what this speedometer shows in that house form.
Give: 15 mph
